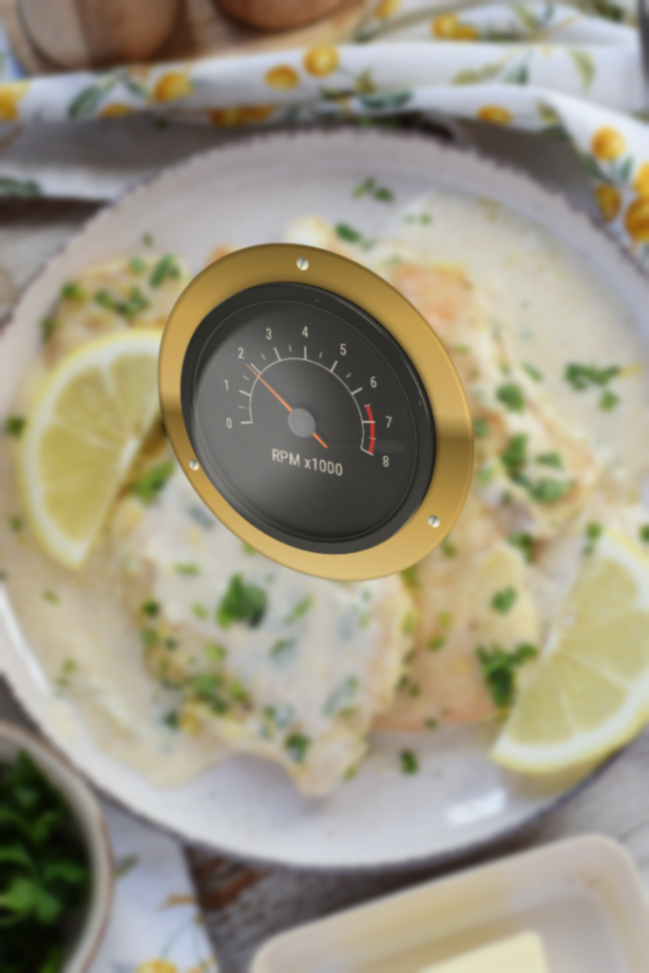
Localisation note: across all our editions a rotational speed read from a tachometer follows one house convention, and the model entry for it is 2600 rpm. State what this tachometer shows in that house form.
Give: 2000 rpm
